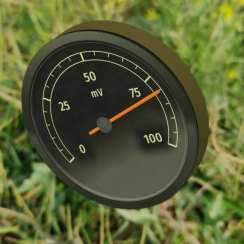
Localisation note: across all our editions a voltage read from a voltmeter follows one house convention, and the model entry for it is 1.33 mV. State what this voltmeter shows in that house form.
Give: 80 mV
